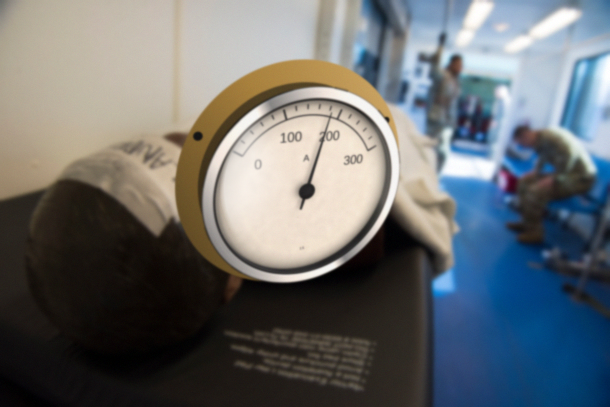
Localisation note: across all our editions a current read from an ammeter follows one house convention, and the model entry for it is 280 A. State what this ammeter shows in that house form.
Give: 180 A
